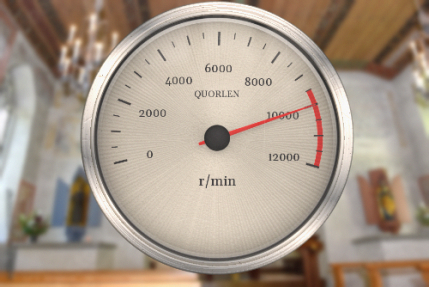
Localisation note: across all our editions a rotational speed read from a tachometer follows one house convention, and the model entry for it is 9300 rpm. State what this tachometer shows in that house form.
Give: 10000 rpm
